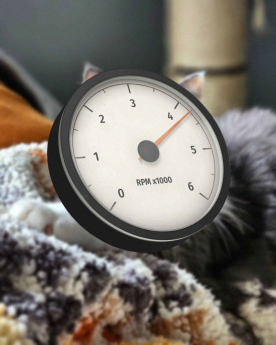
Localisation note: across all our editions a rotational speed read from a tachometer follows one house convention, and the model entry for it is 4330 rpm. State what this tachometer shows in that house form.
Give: 4250 rpm
